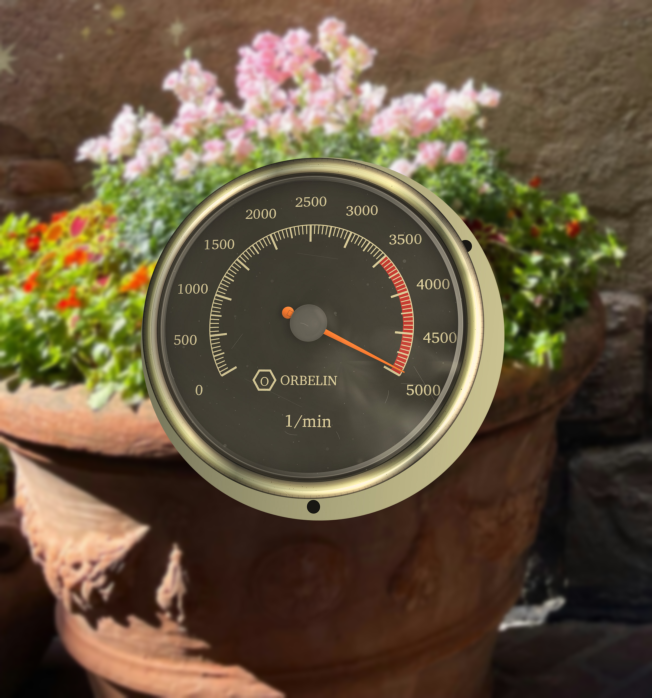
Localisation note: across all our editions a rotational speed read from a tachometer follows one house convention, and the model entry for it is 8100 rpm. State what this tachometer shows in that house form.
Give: 4950 rpm
